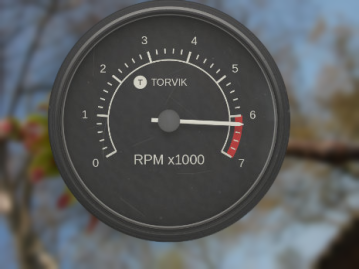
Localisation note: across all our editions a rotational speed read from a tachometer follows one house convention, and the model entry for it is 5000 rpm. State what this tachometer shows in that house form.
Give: 6200 rpm
